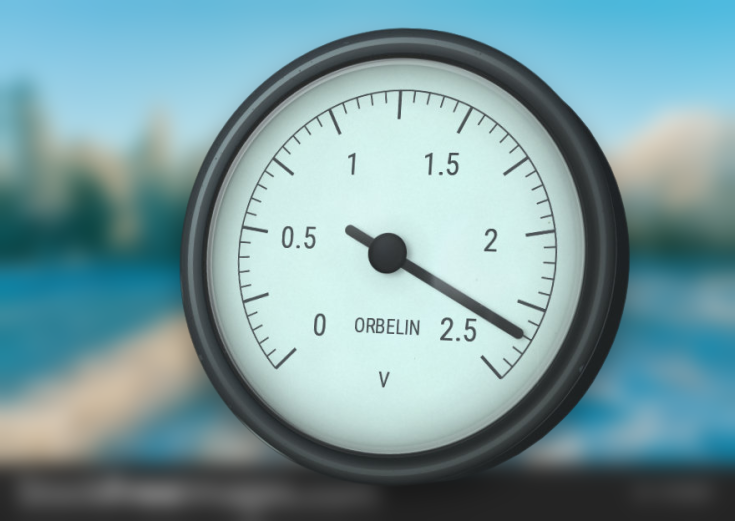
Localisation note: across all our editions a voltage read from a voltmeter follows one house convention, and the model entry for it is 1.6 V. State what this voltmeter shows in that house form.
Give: 2.35 V
